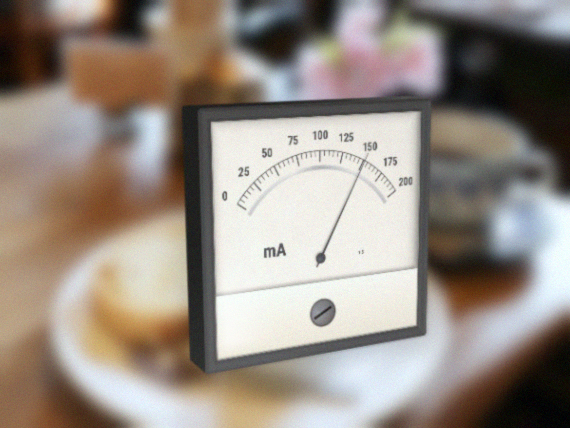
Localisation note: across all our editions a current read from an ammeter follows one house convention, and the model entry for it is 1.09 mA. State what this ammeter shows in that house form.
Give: 150 mA
